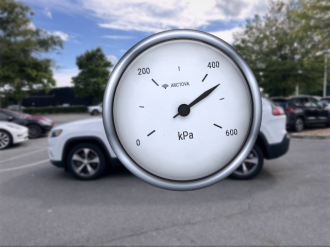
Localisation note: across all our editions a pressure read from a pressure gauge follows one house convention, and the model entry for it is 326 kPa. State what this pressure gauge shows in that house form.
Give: 450 kPa
